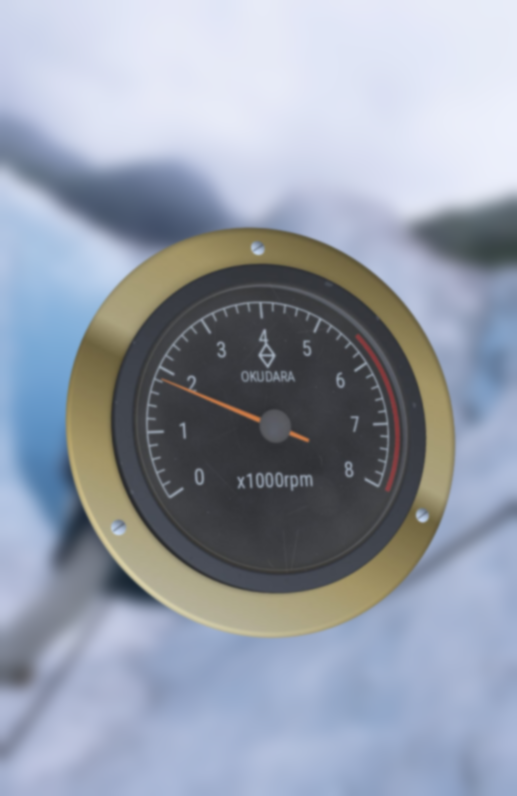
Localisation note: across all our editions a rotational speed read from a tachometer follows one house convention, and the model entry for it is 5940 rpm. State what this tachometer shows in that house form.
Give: 1800 rpm
